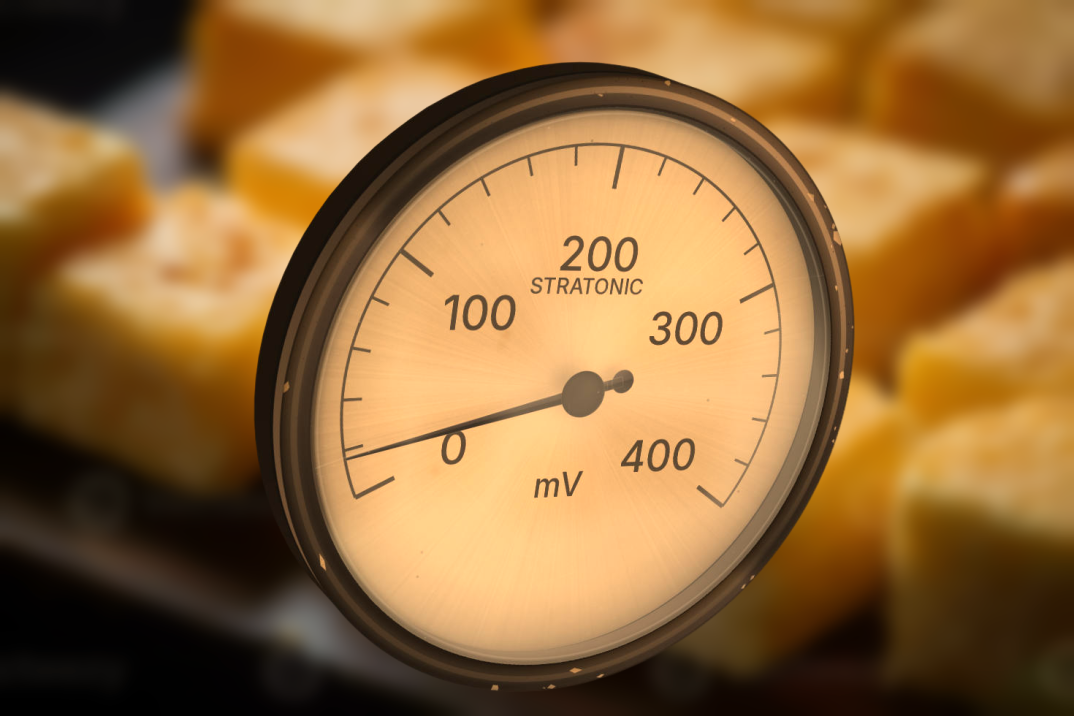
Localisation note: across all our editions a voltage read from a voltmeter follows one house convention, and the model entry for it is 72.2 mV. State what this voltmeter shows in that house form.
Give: 20 mV
